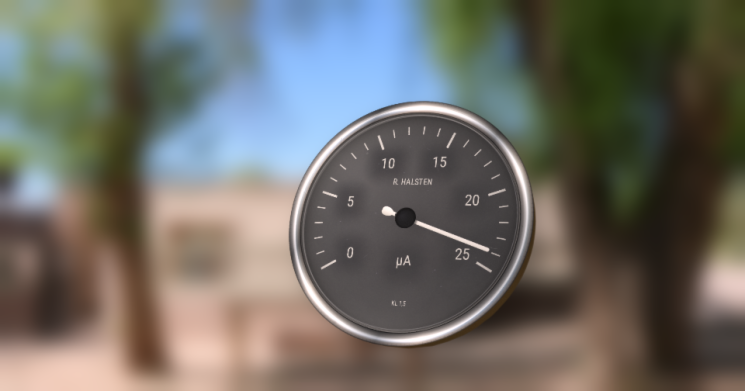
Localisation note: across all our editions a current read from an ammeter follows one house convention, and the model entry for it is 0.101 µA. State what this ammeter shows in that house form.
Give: 24 µA
